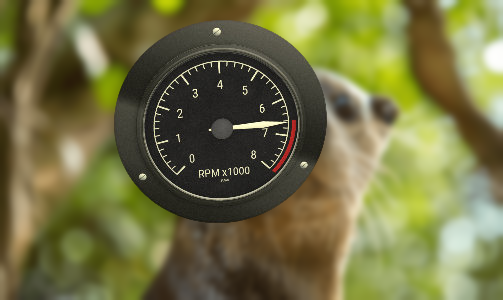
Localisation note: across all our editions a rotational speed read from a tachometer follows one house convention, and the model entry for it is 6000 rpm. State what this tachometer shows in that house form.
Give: 6600 rpm
